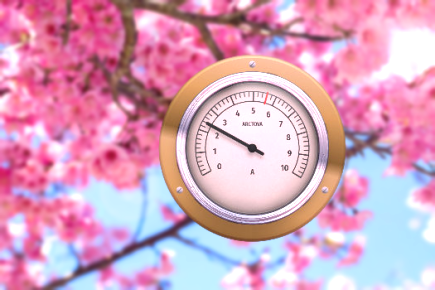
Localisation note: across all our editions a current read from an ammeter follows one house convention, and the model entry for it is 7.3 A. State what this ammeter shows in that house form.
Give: 2.4 A
